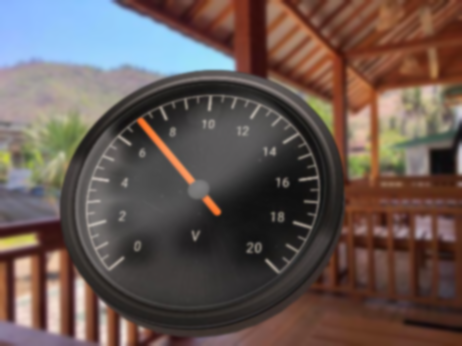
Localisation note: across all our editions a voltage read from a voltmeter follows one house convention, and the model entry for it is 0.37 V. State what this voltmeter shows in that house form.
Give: 7 V
